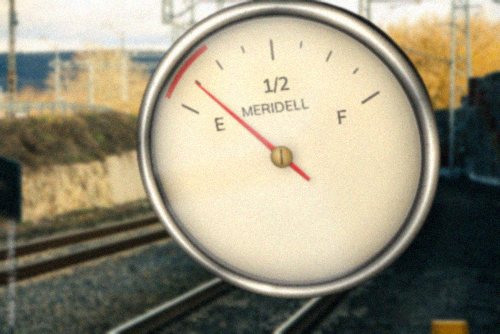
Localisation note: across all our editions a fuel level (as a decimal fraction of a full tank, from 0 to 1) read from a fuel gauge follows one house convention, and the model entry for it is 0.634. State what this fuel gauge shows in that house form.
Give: 0.125
